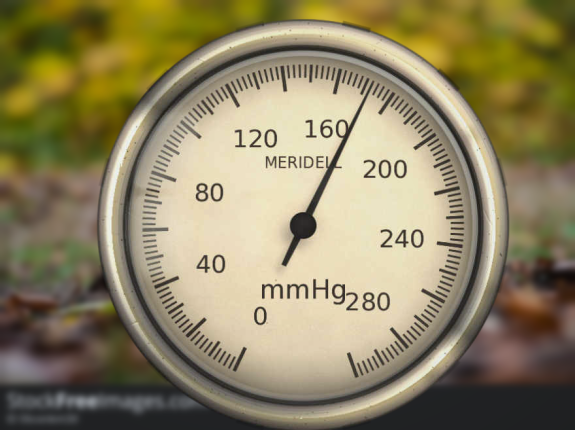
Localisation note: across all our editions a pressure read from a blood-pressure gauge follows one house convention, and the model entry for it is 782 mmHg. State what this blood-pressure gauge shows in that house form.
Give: 172 mmHg
